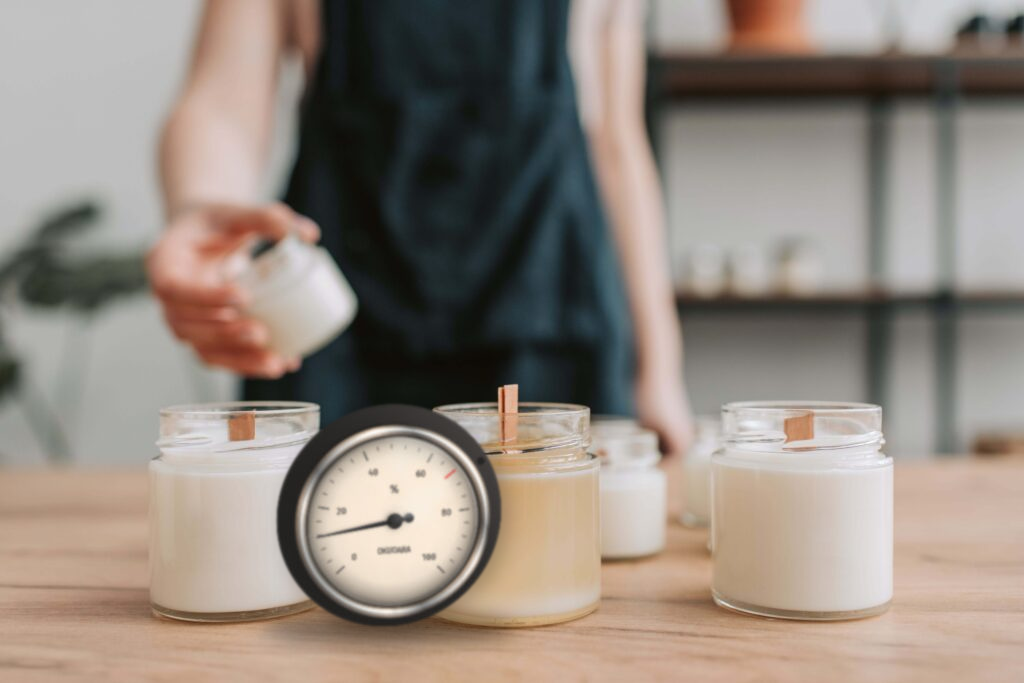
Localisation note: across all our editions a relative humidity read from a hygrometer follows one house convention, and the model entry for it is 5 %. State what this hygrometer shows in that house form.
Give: 12 %
